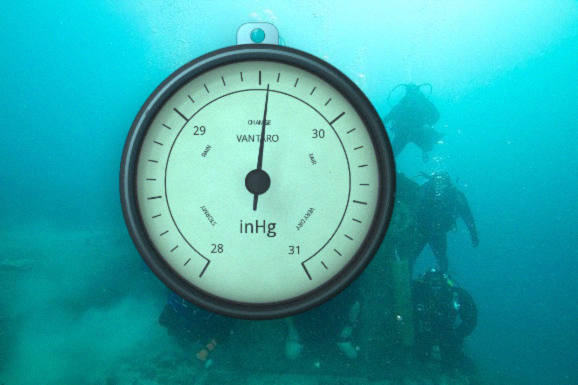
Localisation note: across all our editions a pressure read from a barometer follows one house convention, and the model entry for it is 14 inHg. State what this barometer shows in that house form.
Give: 29.55 inHg
